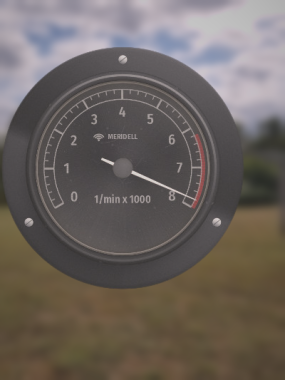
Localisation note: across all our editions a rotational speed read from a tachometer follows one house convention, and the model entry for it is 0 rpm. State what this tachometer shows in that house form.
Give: 7800 rpm
